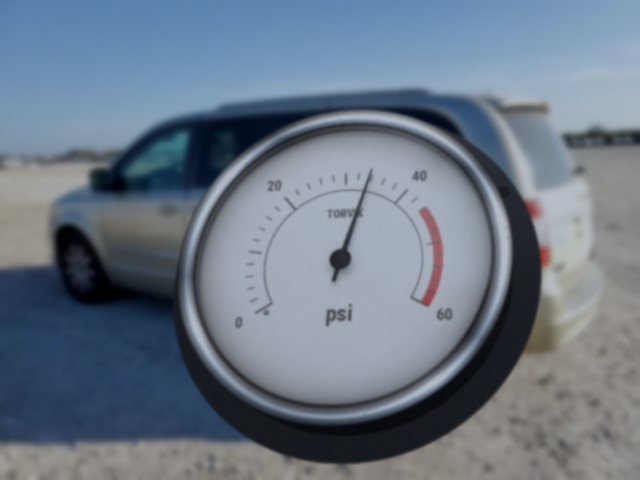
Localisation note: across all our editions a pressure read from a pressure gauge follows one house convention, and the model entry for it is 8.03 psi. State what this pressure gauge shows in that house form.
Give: 34 psi
